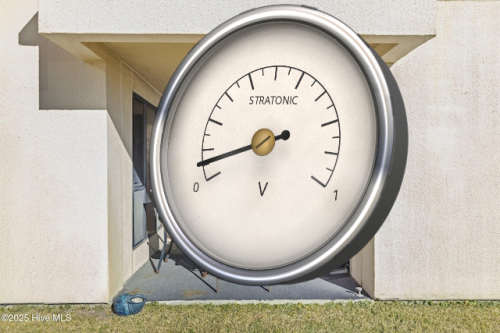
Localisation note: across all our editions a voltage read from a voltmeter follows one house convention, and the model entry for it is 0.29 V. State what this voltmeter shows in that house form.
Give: 0.05 V
